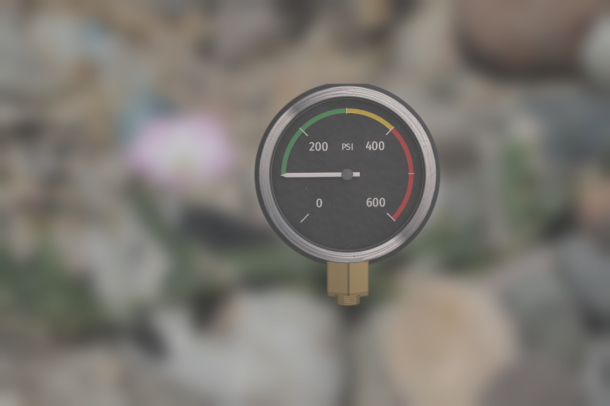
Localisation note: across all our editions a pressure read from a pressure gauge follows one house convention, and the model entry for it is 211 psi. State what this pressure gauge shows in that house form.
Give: 100 psi
